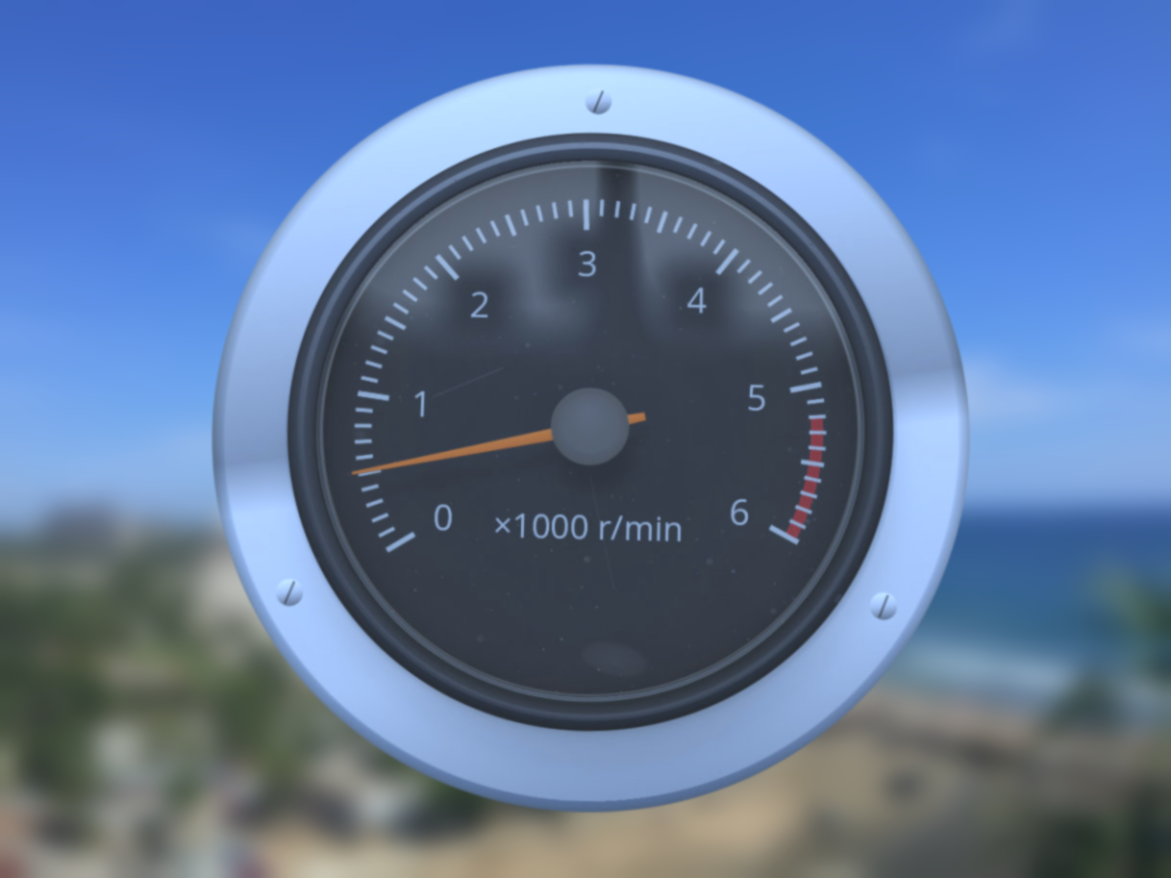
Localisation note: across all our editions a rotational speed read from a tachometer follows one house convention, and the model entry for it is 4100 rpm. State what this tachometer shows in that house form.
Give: 500 rpm
